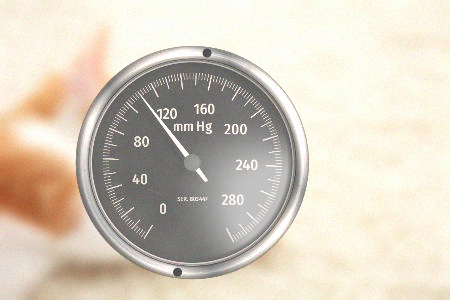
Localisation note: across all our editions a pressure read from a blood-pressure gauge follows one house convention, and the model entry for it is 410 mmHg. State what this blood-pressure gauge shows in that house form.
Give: 110 mmHg
